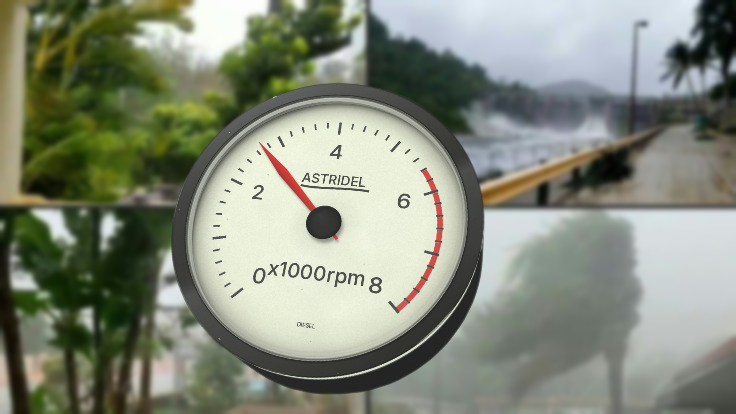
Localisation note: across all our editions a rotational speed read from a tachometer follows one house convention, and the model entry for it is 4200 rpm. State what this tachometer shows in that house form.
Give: 2700 rpm
